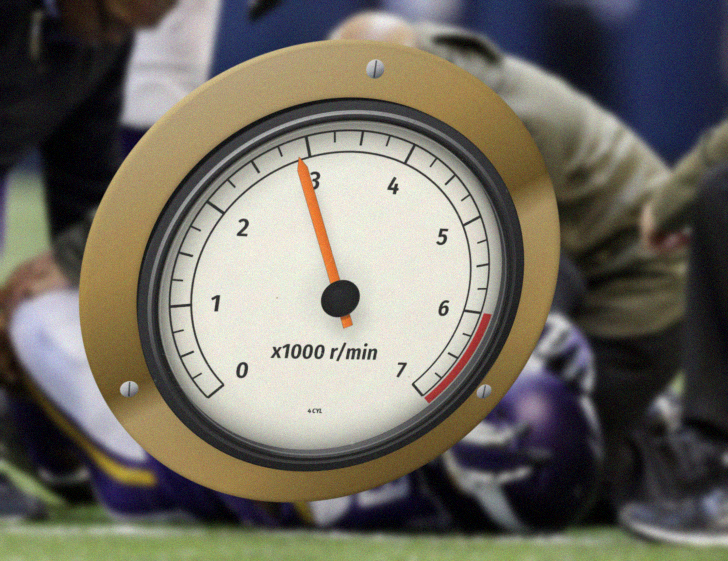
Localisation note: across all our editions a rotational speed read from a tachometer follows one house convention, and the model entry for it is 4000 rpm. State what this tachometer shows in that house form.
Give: 2875 rpm
